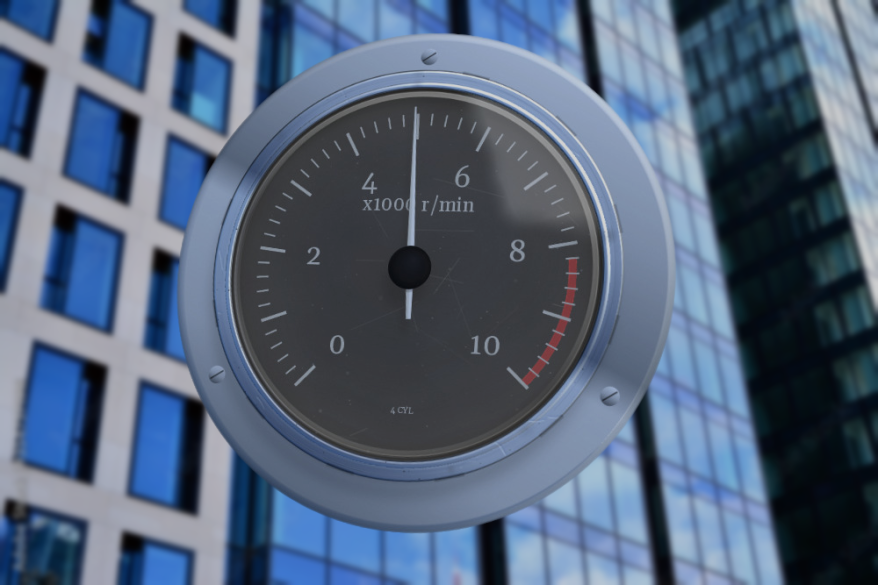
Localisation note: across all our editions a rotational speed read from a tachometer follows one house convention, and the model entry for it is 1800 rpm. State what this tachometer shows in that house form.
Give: 5000 rpm
